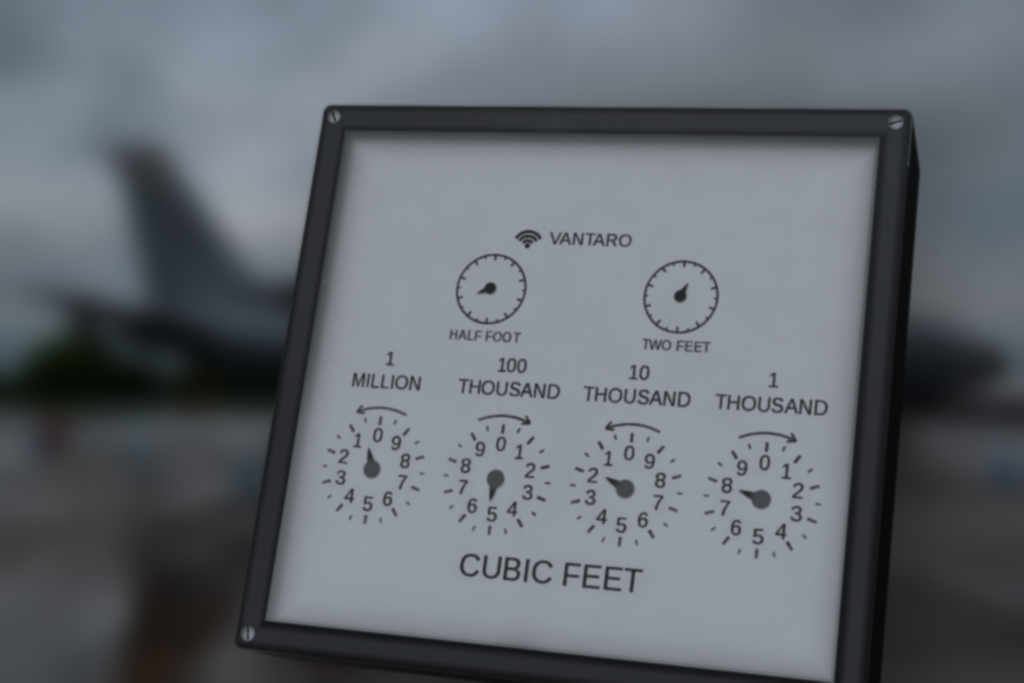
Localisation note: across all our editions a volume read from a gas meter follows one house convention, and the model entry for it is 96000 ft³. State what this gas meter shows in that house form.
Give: 51800 ft³
